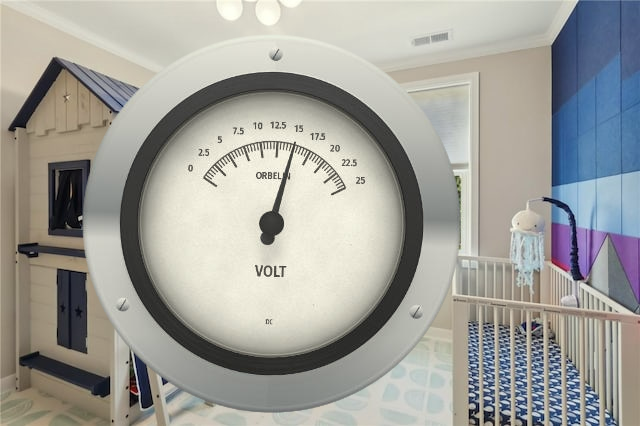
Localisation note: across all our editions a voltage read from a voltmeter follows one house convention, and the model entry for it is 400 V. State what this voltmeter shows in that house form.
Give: 15 V
